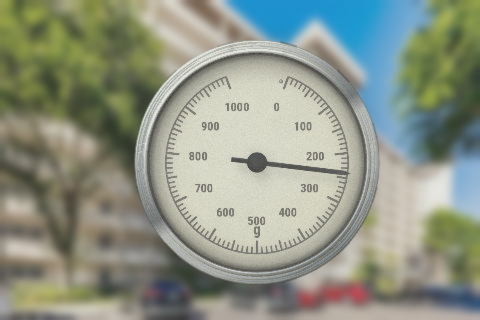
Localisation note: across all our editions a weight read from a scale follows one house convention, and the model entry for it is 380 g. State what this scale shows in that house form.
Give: 240 g
